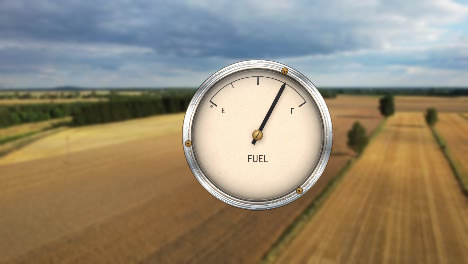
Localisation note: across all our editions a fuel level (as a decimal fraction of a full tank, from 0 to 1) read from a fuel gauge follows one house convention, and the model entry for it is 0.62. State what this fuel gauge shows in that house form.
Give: 0.75
